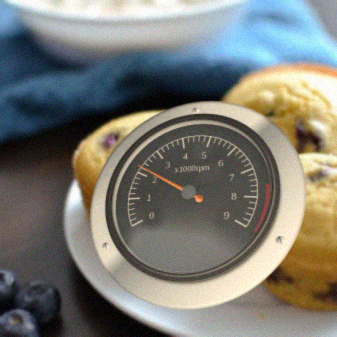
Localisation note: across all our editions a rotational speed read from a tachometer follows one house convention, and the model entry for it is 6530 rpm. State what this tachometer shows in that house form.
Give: 2200 rpm
